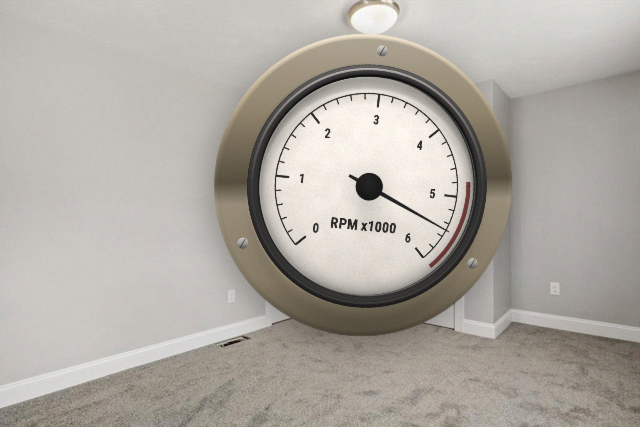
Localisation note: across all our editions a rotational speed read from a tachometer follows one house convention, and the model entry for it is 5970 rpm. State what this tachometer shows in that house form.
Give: 5500 rpm
